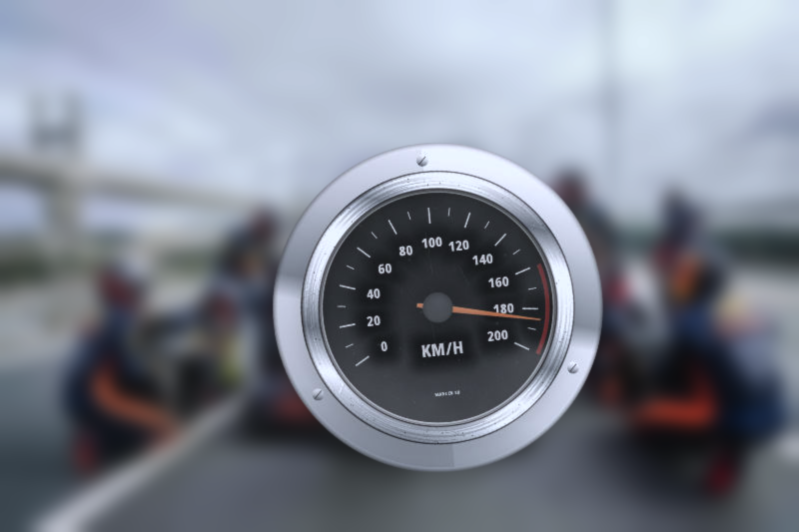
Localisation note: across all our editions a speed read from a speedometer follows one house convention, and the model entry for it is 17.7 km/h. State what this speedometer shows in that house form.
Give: 185 km/h
